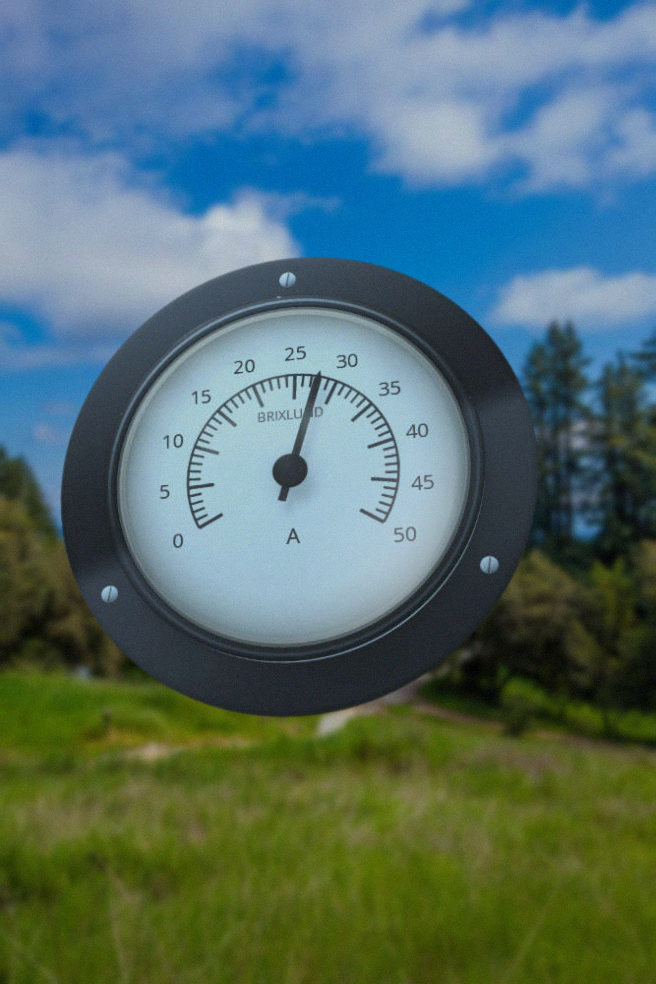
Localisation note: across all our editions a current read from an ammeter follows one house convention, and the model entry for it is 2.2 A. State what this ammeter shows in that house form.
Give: 28 A
